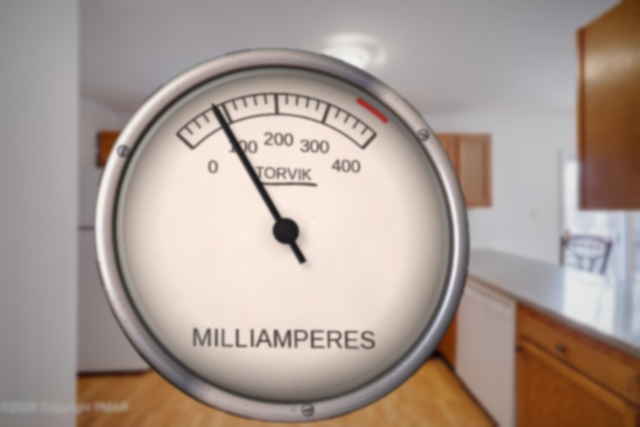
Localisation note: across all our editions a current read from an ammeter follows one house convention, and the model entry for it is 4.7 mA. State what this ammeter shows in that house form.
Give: 80 mA
